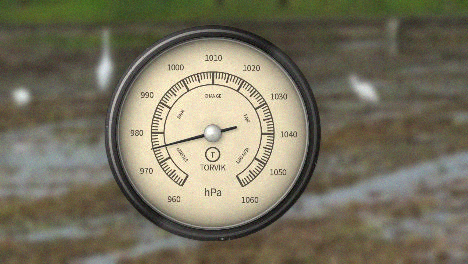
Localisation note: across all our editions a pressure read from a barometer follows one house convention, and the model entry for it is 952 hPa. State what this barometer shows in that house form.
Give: 975 hPa
